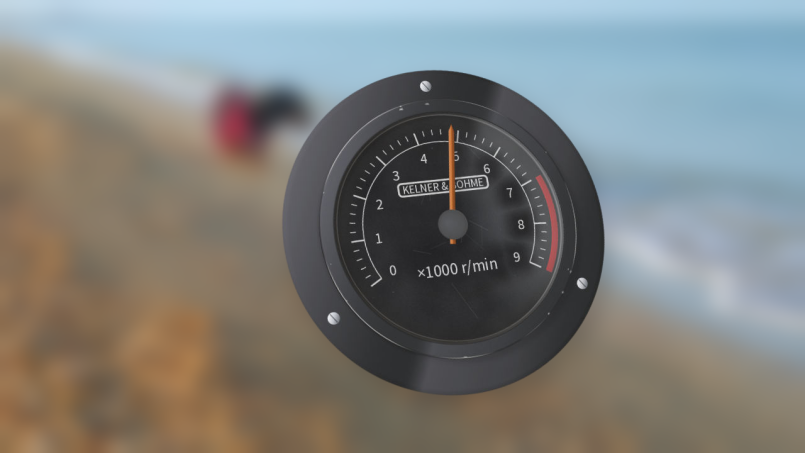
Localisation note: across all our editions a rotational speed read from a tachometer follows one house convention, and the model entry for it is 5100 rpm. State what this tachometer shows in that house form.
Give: 4800 rpm
